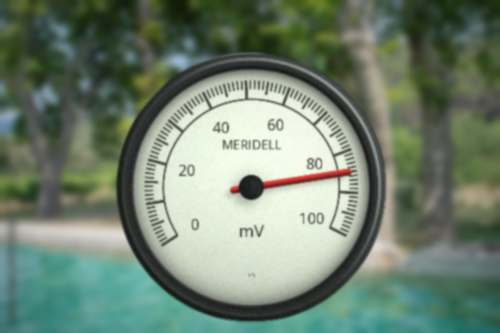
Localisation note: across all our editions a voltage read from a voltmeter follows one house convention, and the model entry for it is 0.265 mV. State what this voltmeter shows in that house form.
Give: 85 mV
